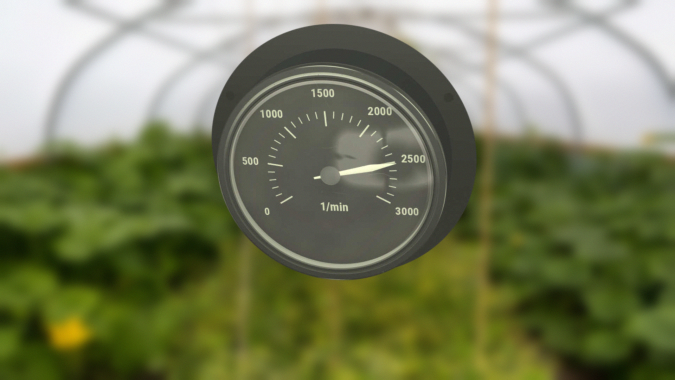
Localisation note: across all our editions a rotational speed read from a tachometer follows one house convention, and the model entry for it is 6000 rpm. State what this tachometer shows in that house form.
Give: 2500 rpm
